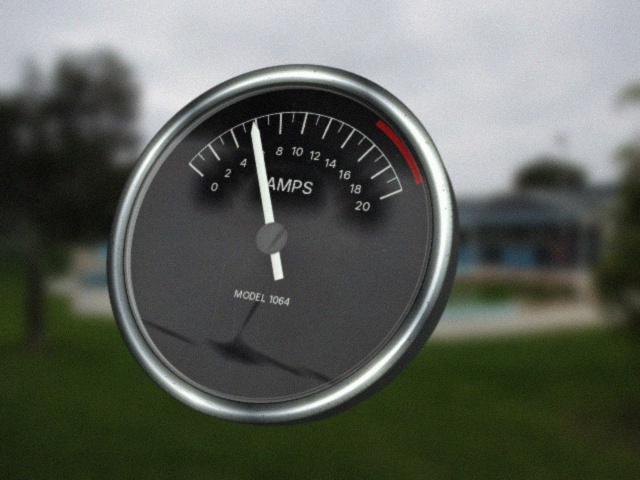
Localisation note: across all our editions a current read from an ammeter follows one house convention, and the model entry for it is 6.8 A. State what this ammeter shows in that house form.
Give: 6 A
